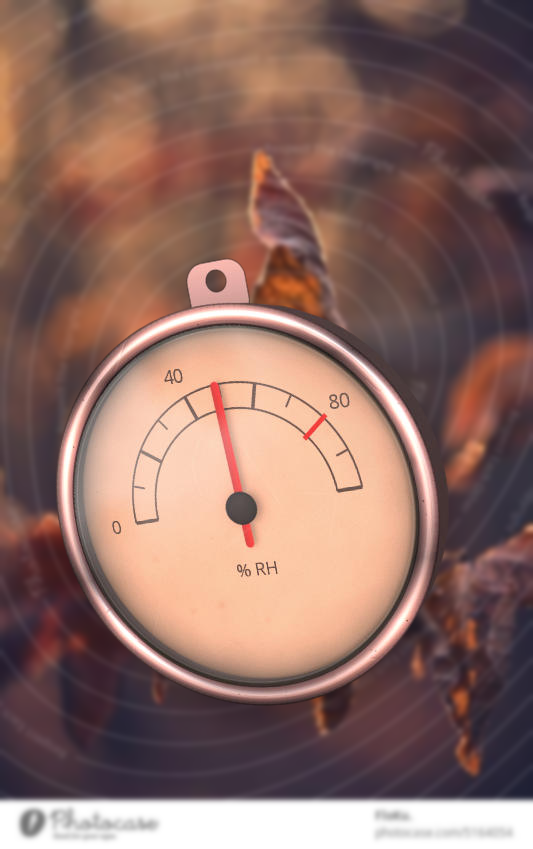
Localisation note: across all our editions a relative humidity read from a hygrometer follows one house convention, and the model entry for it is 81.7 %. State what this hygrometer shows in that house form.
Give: 50 %
